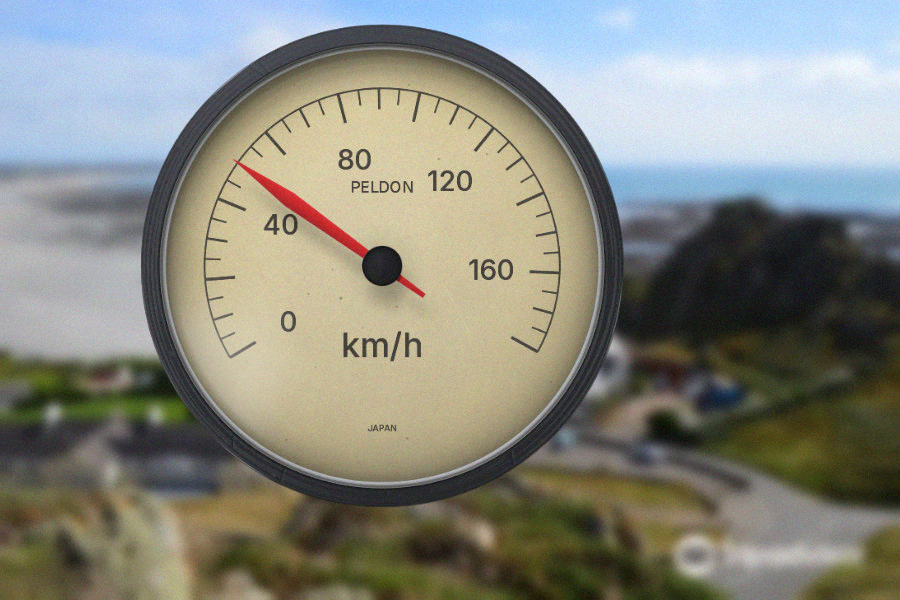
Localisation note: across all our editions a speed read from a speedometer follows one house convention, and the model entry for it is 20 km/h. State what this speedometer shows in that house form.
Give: 50 km/h
